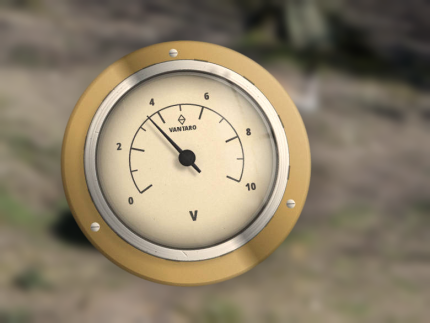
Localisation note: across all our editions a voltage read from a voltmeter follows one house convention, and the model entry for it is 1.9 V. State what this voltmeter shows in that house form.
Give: 3.5 V
